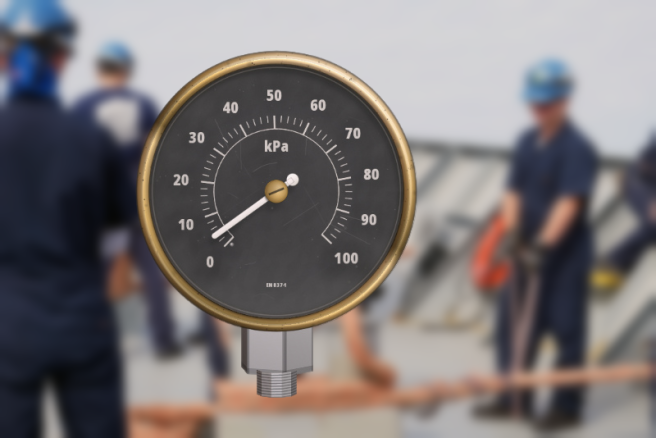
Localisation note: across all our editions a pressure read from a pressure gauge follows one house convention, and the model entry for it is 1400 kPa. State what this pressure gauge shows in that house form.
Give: 4 kPa
